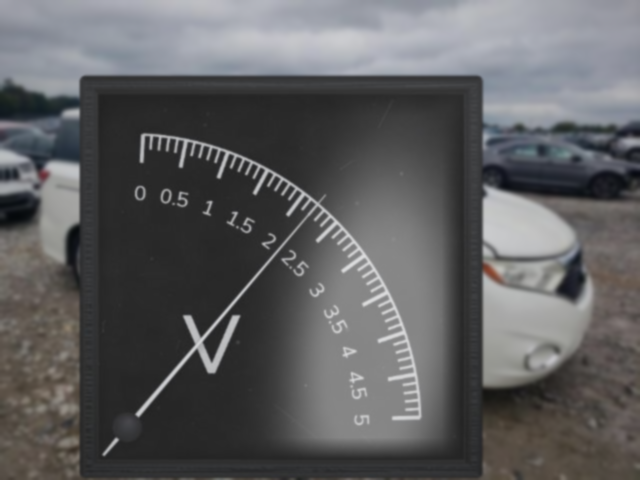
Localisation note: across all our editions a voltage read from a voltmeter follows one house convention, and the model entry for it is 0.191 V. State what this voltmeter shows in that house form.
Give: 2.2 V
